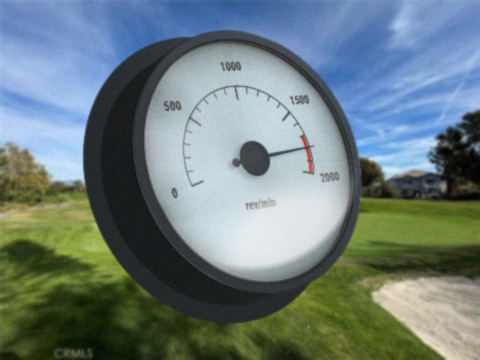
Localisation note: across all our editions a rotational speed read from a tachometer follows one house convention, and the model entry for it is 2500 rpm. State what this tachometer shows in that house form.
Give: 1800 rpm
